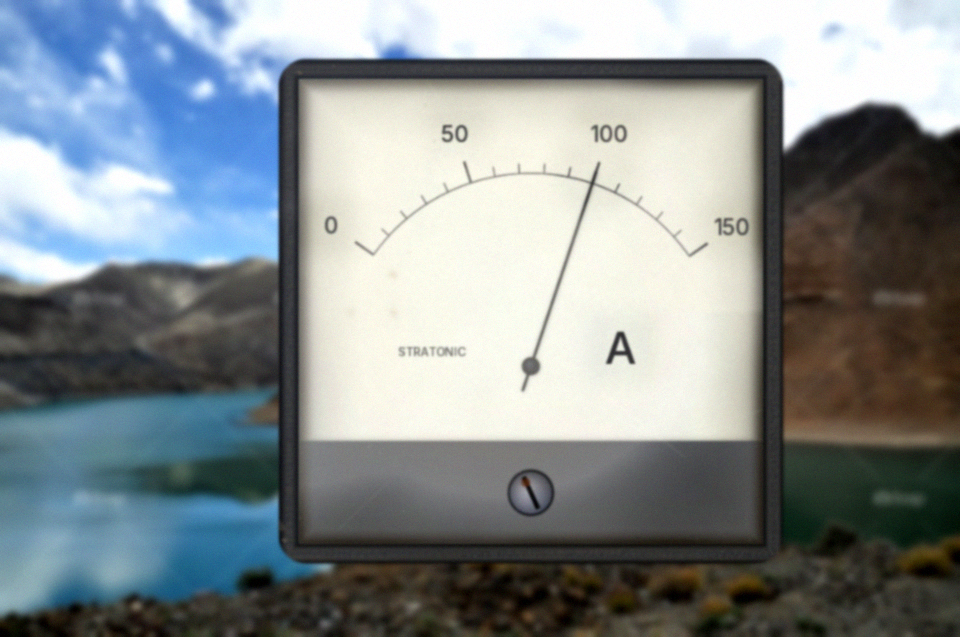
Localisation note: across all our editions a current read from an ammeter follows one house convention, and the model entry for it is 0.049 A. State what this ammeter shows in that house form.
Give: 100 A
